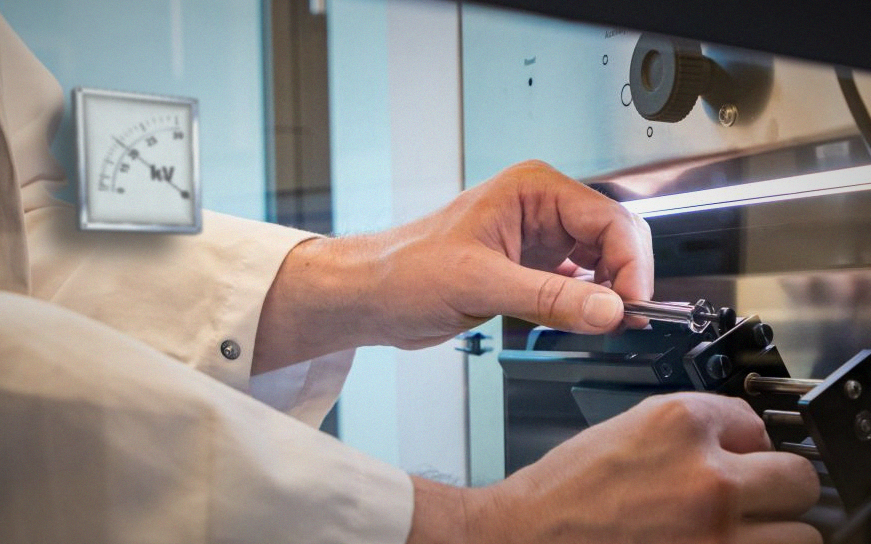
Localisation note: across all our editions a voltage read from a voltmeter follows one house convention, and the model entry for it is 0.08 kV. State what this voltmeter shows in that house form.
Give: 20 kV
